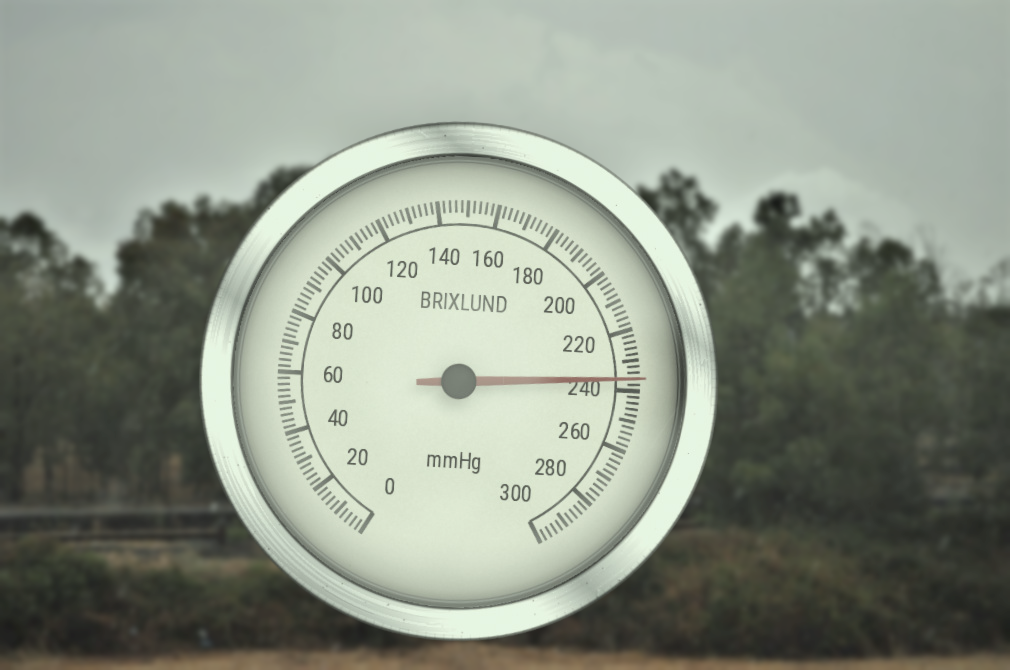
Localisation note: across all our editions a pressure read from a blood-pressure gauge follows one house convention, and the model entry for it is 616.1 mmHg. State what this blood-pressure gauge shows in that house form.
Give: 236 mmHg
